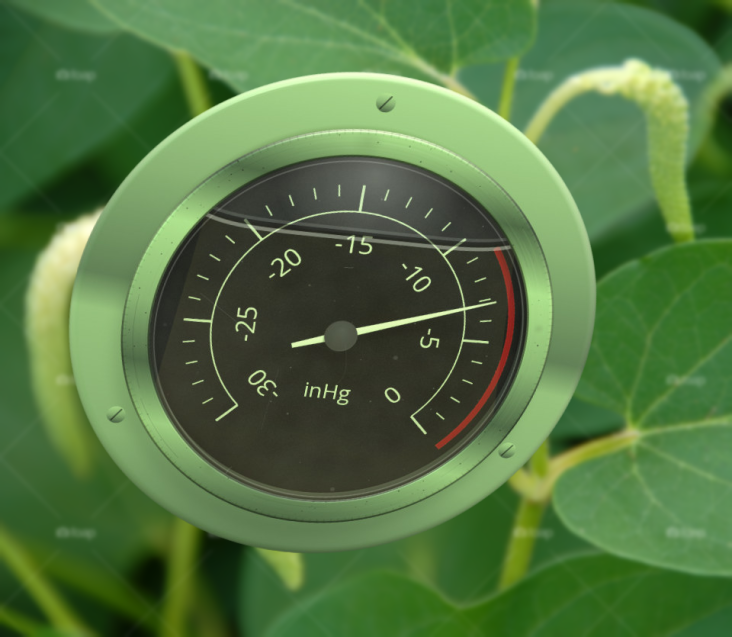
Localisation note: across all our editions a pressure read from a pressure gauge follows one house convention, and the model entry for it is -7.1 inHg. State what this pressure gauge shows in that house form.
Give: -7 inHg
